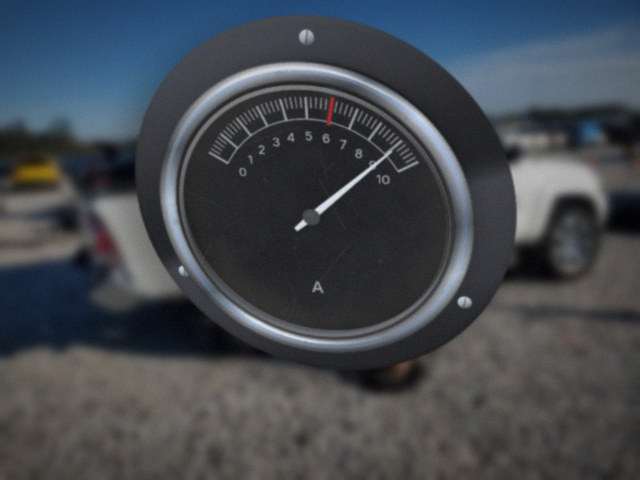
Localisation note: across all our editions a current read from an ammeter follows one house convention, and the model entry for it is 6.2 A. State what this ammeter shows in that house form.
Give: 9 A
